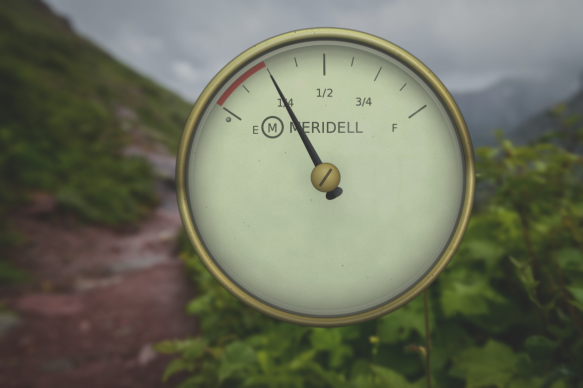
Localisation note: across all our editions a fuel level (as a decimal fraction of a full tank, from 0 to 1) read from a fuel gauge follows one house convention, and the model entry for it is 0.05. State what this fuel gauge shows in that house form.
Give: 0.25
